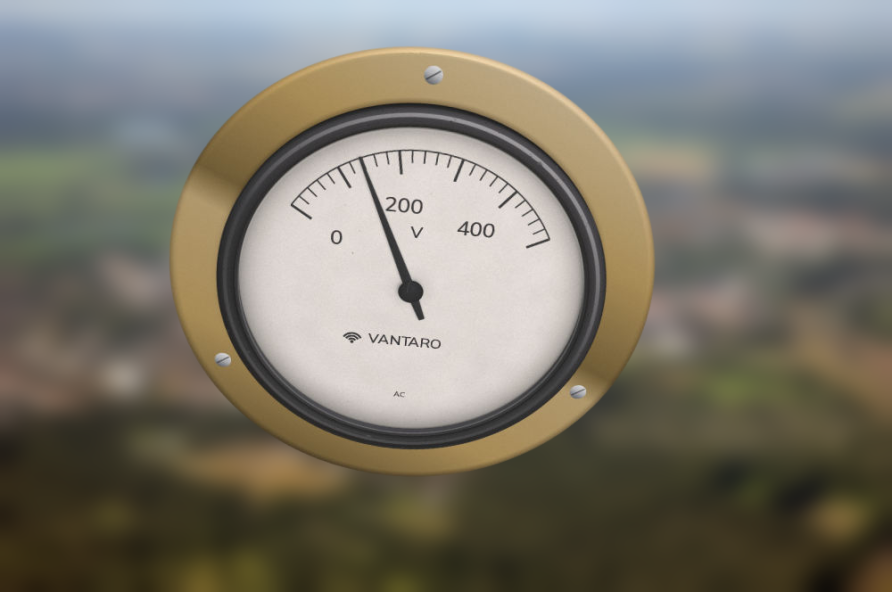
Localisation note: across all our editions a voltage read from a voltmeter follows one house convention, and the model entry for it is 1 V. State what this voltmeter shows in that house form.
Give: 140 V
